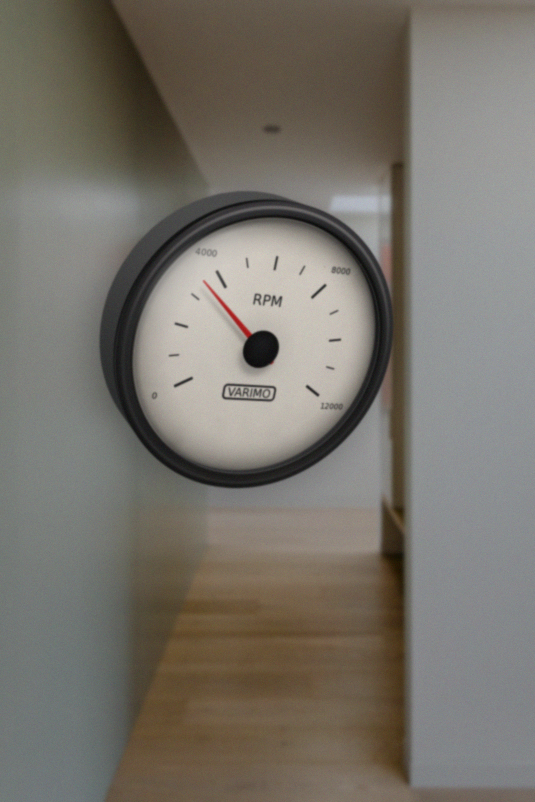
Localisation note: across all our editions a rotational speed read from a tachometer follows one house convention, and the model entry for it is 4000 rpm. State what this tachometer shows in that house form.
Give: 3500 rpm
